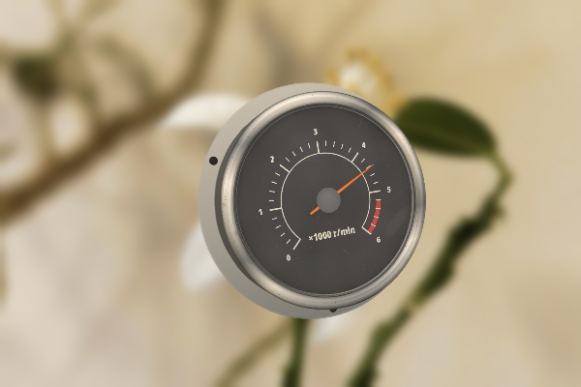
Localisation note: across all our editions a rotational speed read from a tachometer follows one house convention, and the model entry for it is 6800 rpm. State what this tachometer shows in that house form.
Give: 4400 rpm
